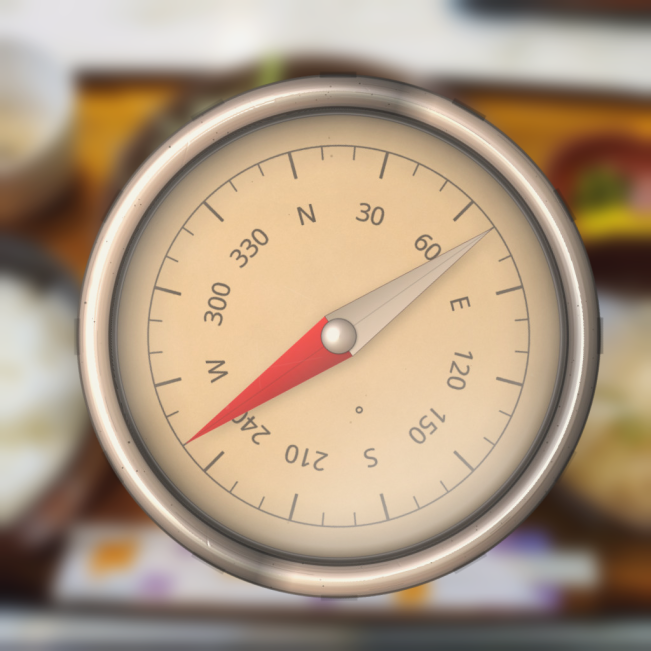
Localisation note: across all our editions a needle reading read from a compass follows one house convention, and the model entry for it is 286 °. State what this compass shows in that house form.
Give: 250 °
